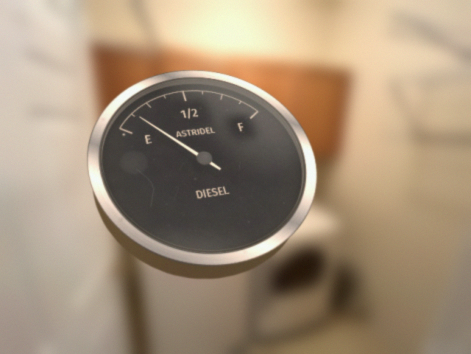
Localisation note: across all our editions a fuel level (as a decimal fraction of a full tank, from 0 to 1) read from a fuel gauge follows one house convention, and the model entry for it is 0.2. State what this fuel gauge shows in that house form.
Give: 0.125
